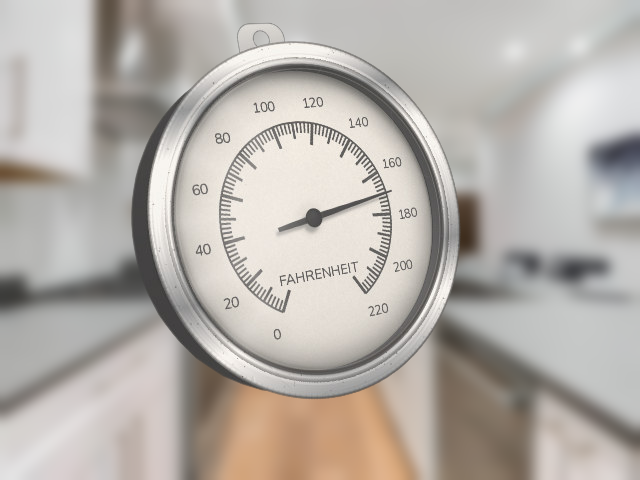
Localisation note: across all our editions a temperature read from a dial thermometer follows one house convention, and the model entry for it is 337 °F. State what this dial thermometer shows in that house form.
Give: 170 °F
